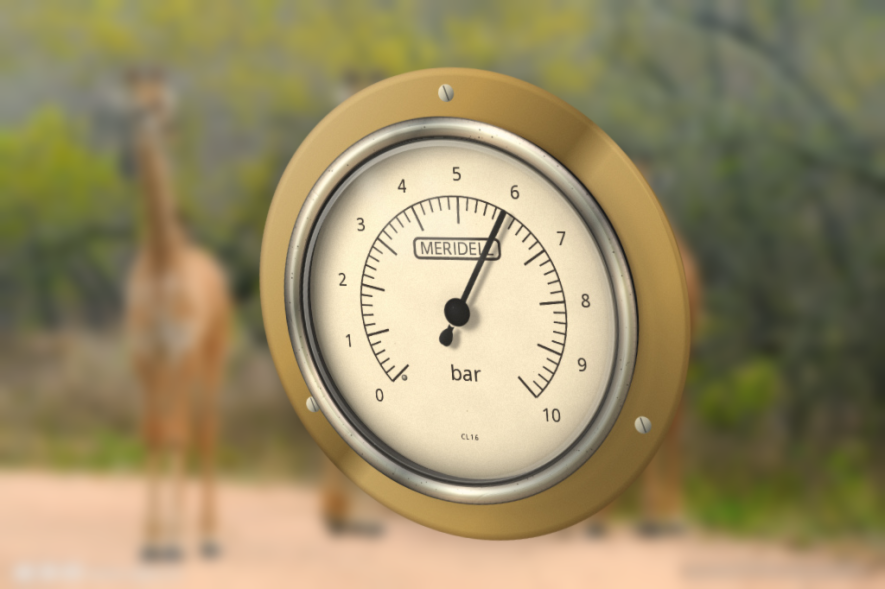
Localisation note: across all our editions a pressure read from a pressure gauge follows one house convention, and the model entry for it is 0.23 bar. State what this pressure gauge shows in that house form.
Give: 6 bar
